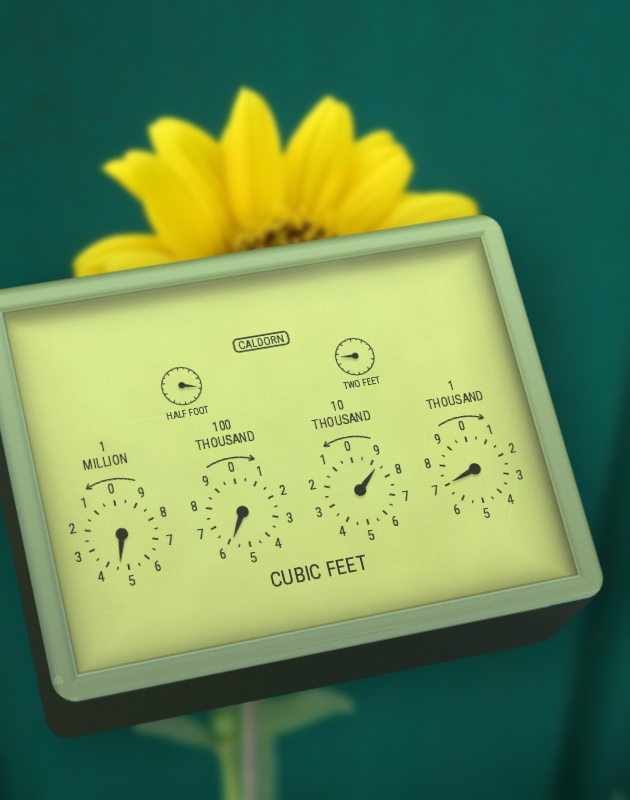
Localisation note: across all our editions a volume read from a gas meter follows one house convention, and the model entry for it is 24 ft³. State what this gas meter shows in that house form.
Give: 458700 ft³
